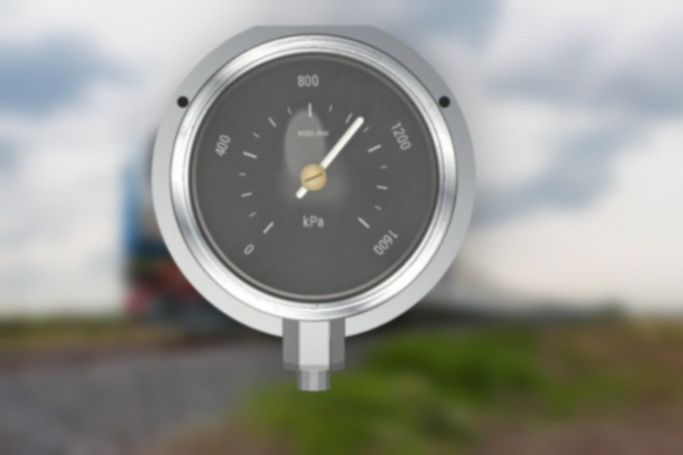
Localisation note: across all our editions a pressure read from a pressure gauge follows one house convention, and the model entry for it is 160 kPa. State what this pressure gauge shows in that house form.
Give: 1050 kPa
